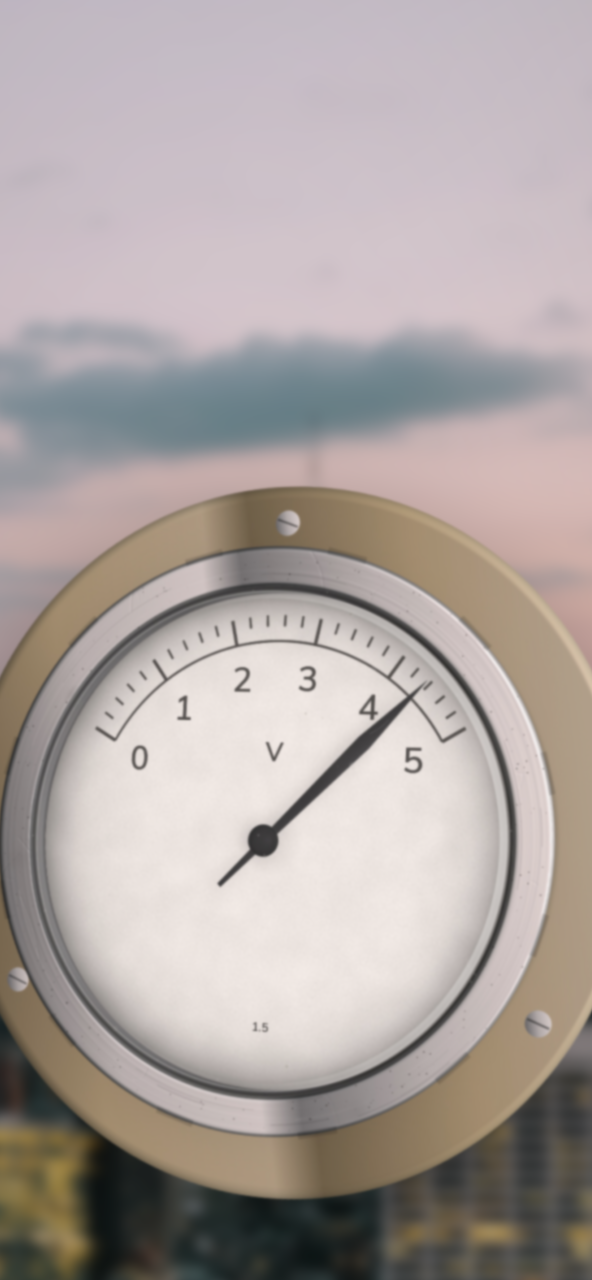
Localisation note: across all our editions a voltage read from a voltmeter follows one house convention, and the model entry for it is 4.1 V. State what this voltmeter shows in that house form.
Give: 4.4 V
